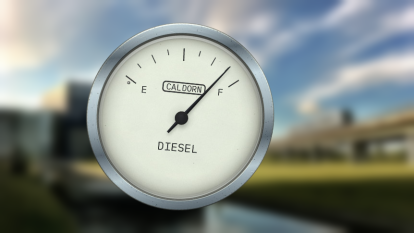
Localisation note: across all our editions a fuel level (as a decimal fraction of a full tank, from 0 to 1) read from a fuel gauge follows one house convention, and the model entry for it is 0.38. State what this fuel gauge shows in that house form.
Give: 0.875
